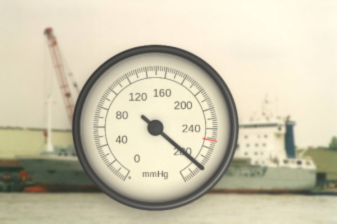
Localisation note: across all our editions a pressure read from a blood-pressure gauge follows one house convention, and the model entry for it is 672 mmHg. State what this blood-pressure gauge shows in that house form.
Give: 280 mmHg
